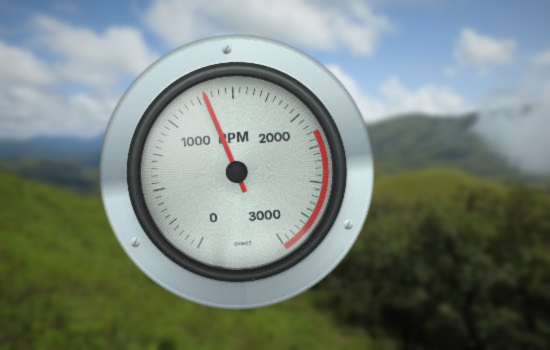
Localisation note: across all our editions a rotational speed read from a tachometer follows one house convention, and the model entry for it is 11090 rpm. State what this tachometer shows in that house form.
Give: 1300 rpm
